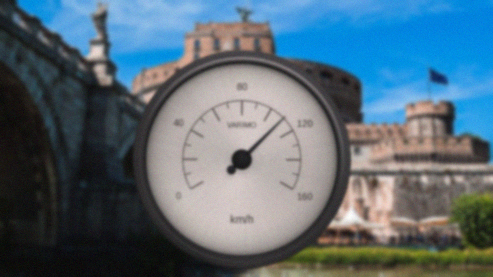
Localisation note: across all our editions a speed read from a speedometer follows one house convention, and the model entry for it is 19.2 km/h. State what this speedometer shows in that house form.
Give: 110 km/h
